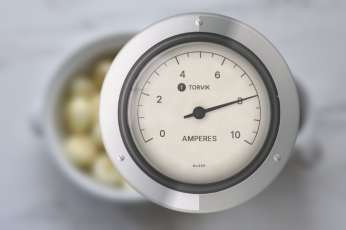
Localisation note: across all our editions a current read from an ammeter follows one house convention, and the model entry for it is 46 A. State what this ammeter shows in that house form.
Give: 8 A
